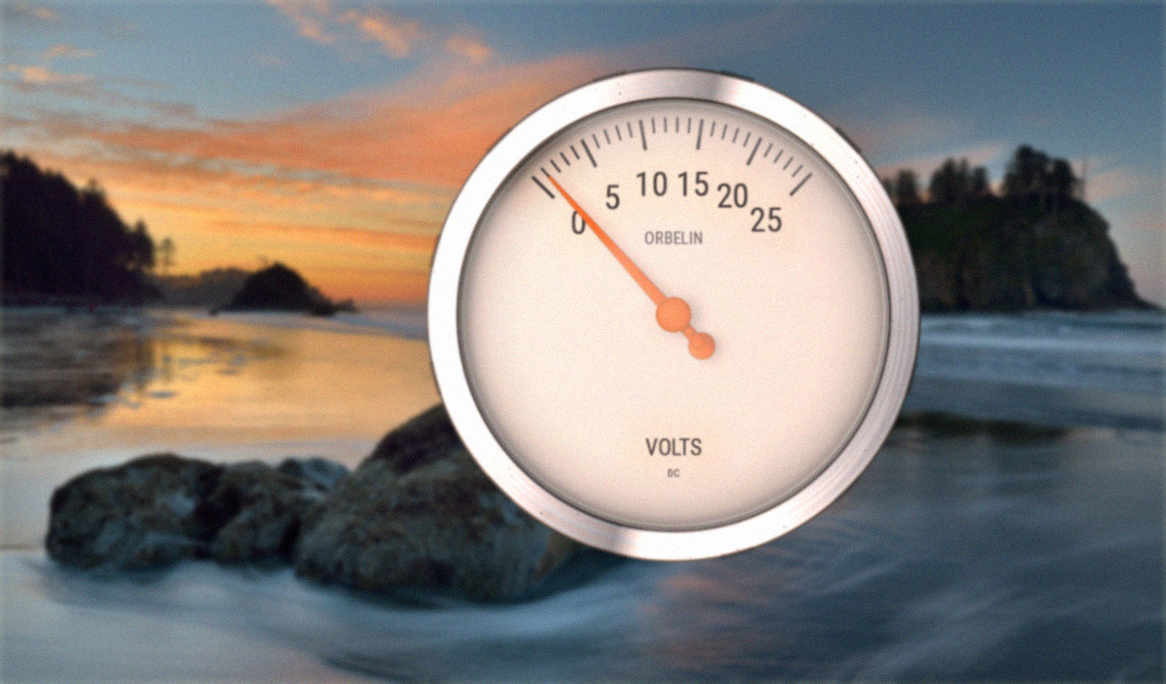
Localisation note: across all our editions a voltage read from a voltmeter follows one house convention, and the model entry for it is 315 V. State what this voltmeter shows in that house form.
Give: 1 V
